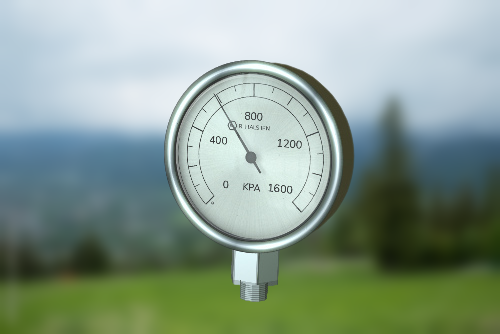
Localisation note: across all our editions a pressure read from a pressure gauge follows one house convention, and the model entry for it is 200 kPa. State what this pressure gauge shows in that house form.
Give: 600 kPa
